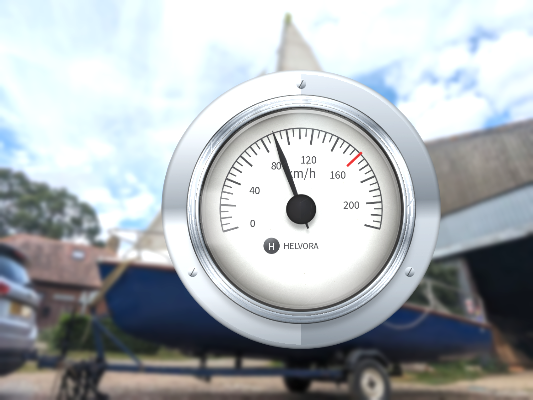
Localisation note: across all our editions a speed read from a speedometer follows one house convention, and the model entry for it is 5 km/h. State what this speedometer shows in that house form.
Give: 90 km/h
